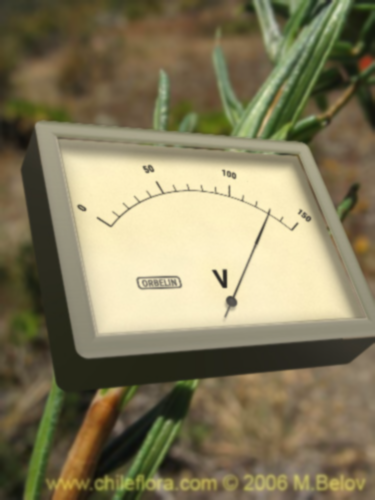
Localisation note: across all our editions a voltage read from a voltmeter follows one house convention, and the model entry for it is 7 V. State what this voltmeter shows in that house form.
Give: 130 V
